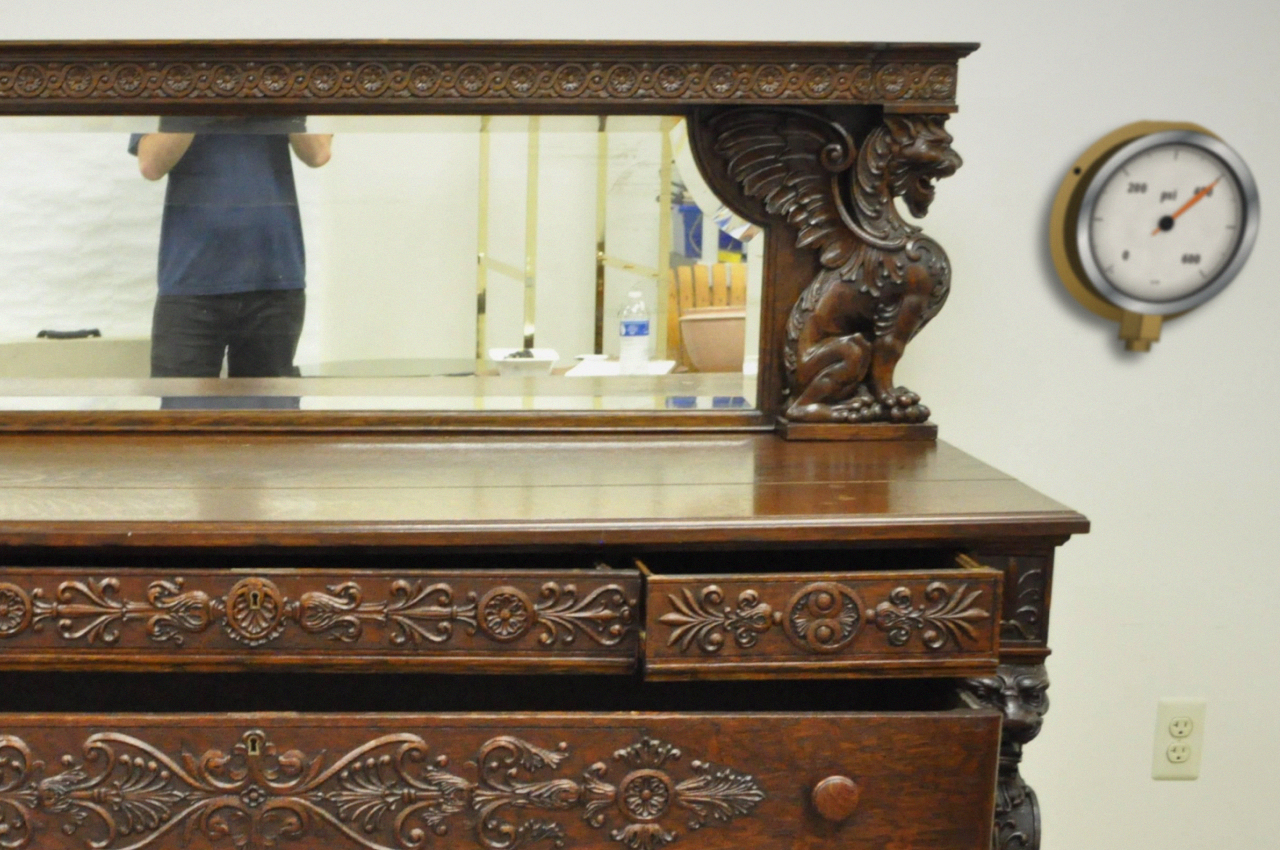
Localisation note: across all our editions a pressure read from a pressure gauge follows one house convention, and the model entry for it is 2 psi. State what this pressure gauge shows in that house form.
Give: 400 psi
